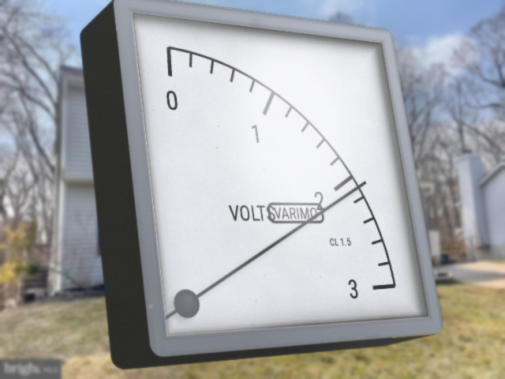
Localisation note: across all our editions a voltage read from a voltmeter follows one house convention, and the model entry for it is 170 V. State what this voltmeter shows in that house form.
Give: 2.1 V
